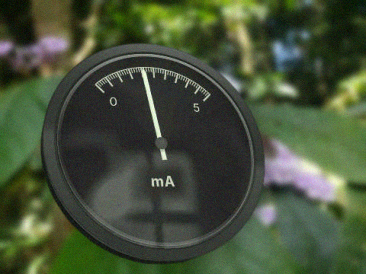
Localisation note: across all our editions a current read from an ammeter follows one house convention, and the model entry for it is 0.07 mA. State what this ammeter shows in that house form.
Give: 2 mA
